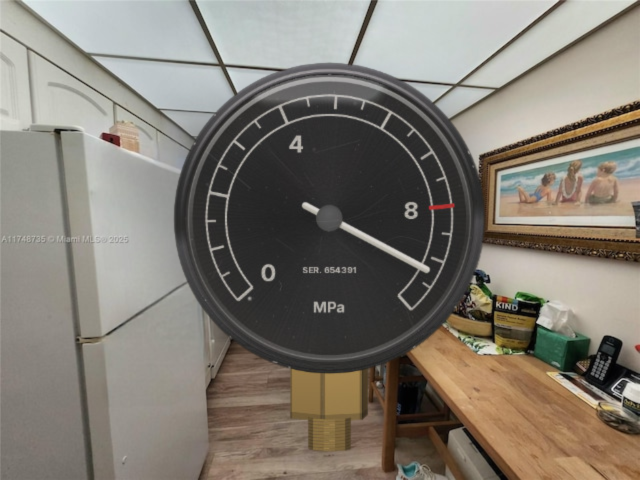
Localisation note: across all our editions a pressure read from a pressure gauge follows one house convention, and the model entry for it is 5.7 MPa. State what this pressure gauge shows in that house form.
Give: 9.25 MPa
